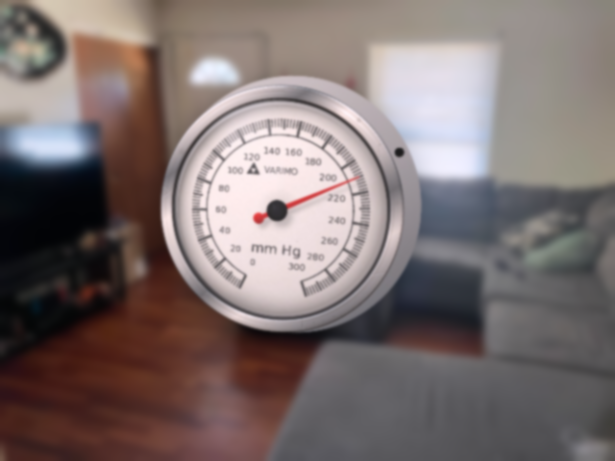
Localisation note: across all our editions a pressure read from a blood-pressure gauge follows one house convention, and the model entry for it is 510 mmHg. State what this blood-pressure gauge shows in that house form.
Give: 210 mmHg
